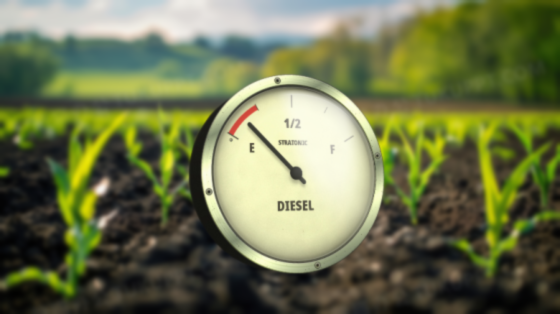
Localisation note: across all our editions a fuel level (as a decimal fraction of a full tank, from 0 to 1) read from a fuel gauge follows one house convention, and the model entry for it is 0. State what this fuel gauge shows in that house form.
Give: 0.125
